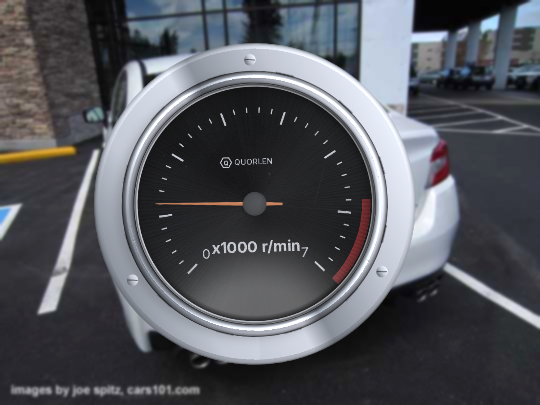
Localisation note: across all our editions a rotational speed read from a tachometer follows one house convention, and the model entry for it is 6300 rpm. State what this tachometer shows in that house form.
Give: 1200 rpm
